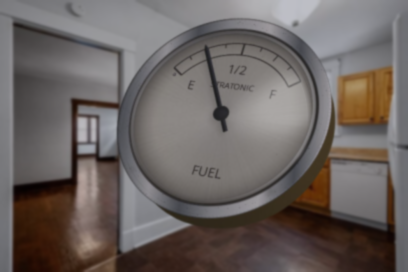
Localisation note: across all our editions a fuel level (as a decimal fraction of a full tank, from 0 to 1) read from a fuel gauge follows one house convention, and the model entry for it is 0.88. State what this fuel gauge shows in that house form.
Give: 0.25
